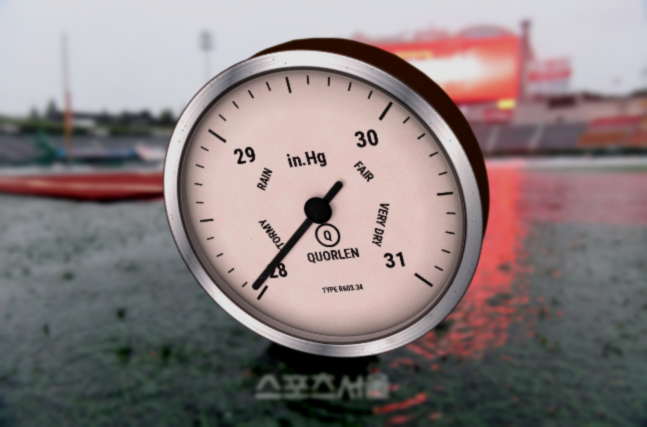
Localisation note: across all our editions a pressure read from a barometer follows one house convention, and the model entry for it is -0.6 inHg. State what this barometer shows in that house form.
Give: 28.05 inHg
